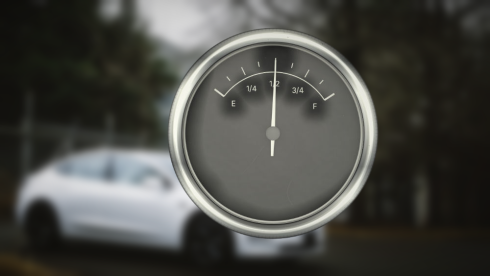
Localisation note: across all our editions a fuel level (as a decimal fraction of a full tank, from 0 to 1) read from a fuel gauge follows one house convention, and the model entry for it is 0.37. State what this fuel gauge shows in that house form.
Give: 0.5
